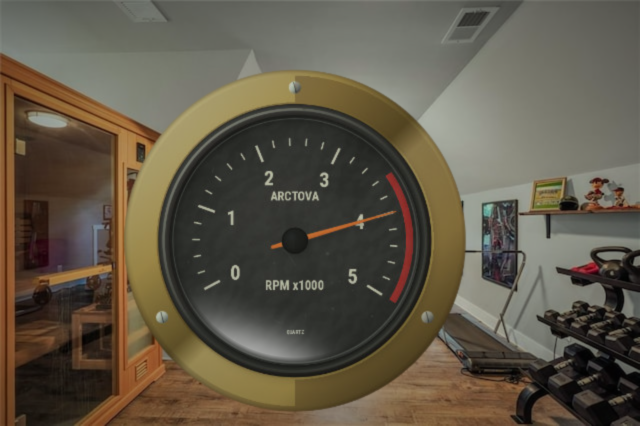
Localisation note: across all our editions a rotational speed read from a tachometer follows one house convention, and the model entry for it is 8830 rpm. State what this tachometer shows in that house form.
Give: 4000 rpm
